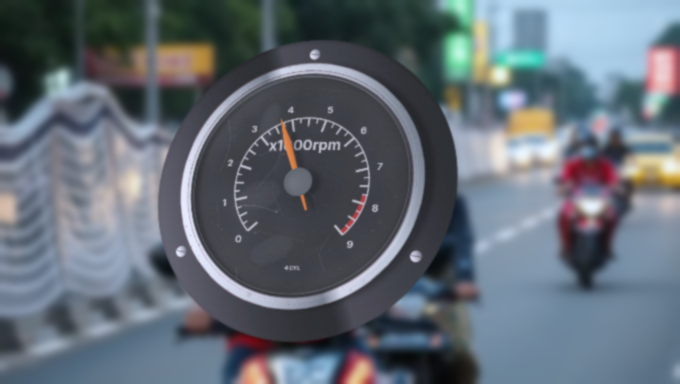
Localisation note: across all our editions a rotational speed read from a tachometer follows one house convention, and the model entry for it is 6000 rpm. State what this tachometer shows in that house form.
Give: 3750 rpm
